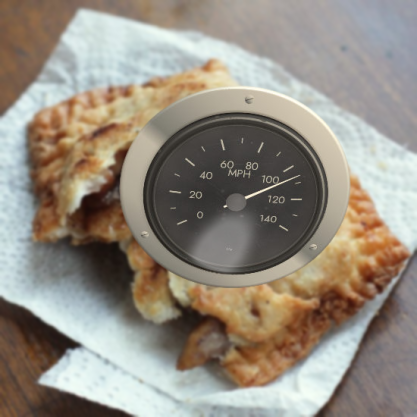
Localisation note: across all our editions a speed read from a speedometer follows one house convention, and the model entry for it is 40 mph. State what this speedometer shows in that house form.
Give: 105 mph
